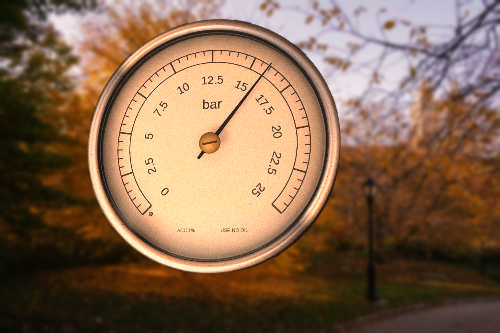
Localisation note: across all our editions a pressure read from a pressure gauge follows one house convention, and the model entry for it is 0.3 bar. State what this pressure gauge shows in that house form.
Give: 16 bar
